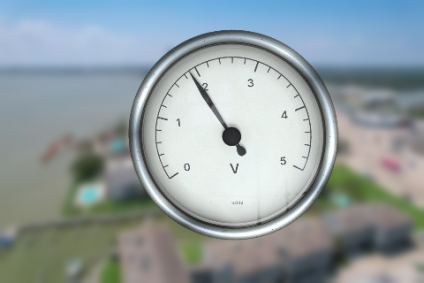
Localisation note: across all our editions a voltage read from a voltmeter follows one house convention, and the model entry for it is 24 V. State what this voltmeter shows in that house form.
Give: 1.9 V
